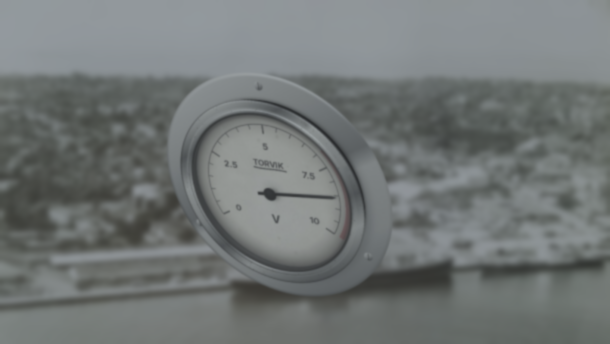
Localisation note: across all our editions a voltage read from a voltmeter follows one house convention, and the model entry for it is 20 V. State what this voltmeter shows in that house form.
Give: 8.5 V
